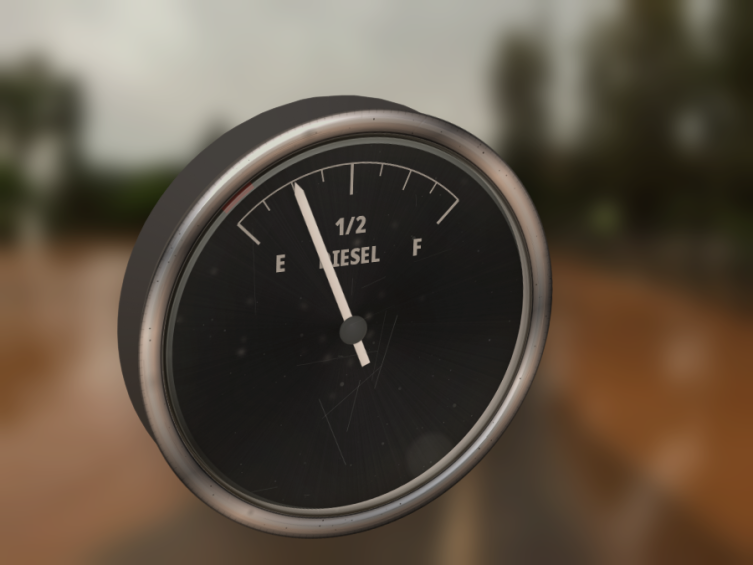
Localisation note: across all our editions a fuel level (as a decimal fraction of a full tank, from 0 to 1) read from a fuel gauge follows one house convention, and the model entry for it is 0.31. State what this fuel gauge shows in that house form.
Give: 0.25
